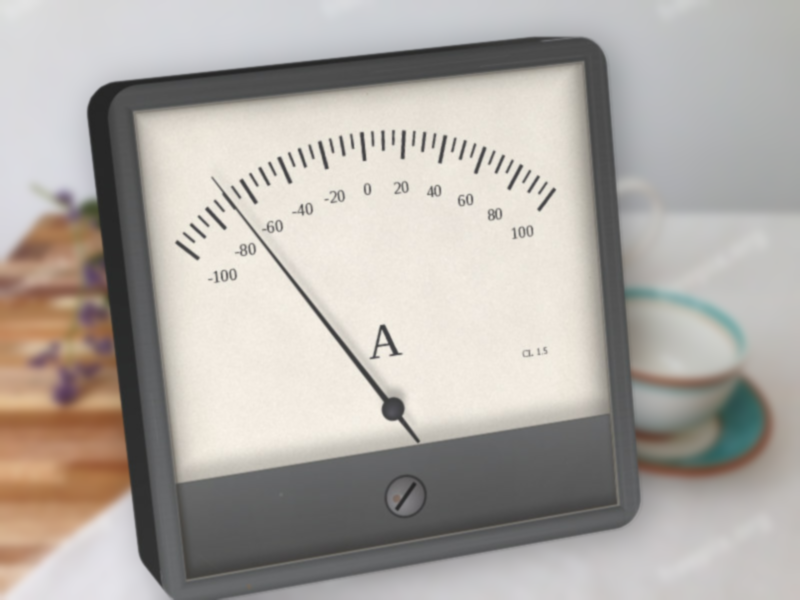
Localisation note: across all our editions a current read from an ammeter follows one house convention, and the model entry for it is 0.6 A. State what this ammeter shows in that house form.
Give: -70 A
